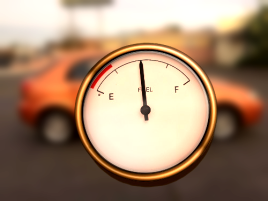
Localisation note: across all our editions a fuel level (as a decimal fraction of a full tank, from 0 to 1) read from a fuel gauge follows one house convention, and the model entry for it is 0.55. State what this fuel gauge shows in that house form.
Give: 0.5
